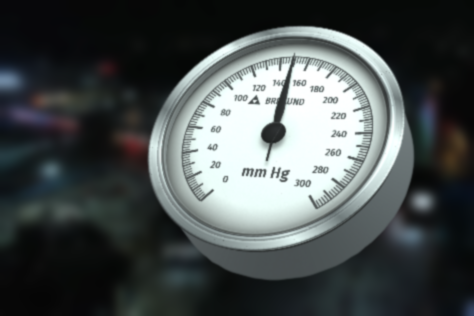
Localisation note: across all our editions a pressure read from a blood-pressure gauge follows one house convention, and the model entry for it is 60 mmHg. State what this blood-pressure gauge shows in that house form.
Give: 150 mmHg
